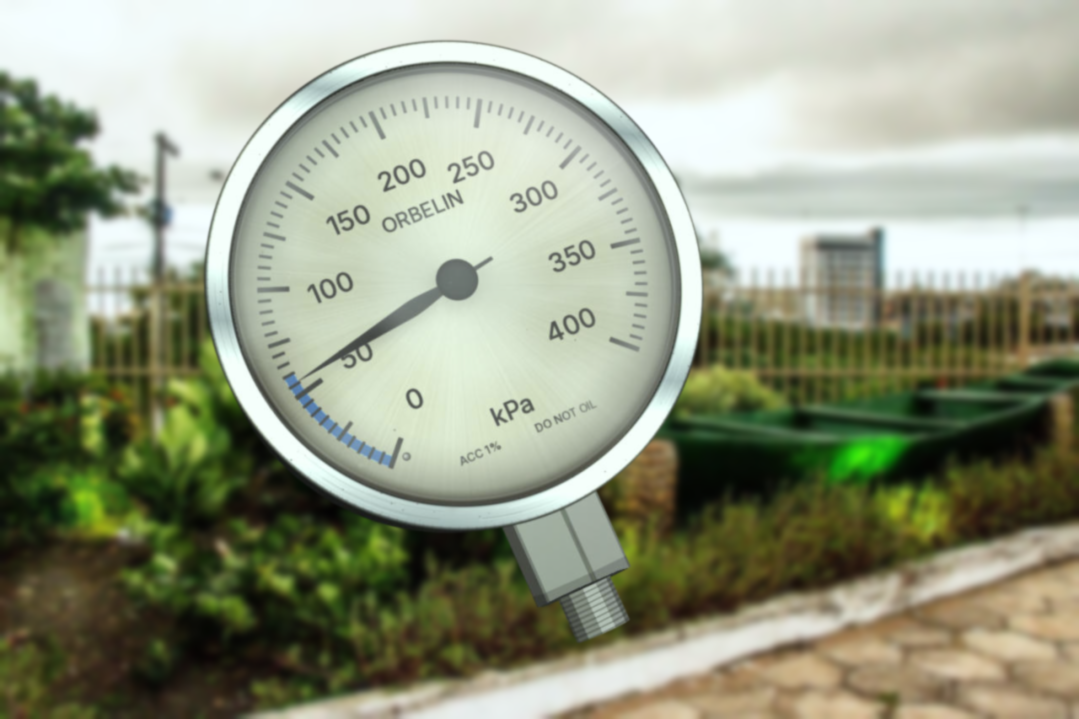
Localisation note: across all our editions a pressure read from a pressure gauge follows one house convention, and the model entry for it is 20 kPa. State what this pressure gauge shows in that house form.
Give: 55 kPa
